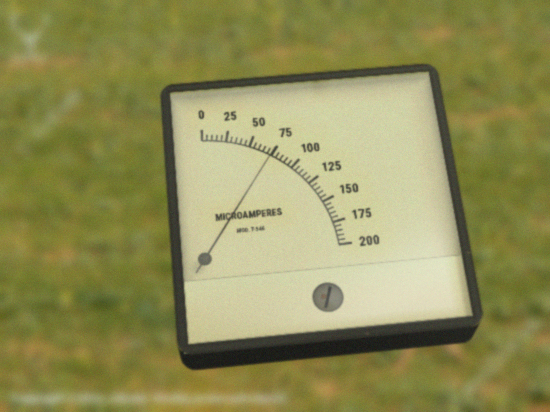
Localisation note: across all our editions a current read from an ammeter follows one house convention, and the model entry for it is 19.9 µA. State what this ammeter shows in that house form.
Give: 75 µA
